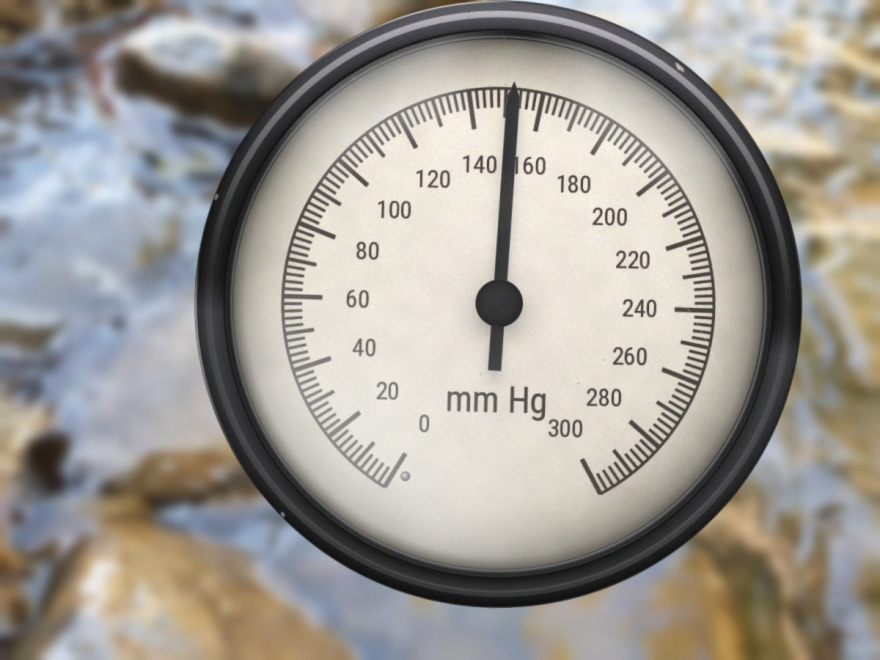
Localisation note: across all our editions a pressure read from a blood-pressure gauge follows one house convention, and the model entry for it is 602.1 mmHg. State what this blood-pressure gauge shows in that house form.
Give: 152 mmHg
